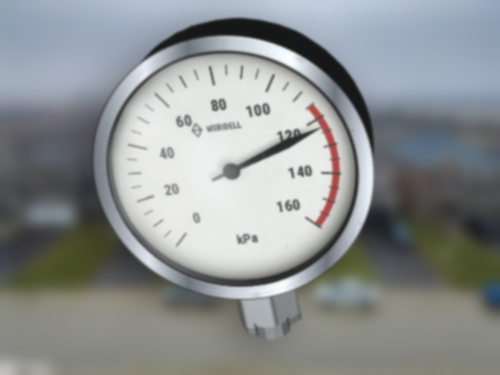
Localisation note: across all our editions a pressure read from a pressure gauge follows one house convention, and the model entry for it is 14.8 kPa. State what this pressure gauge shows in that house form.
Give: 122.5 kPa
